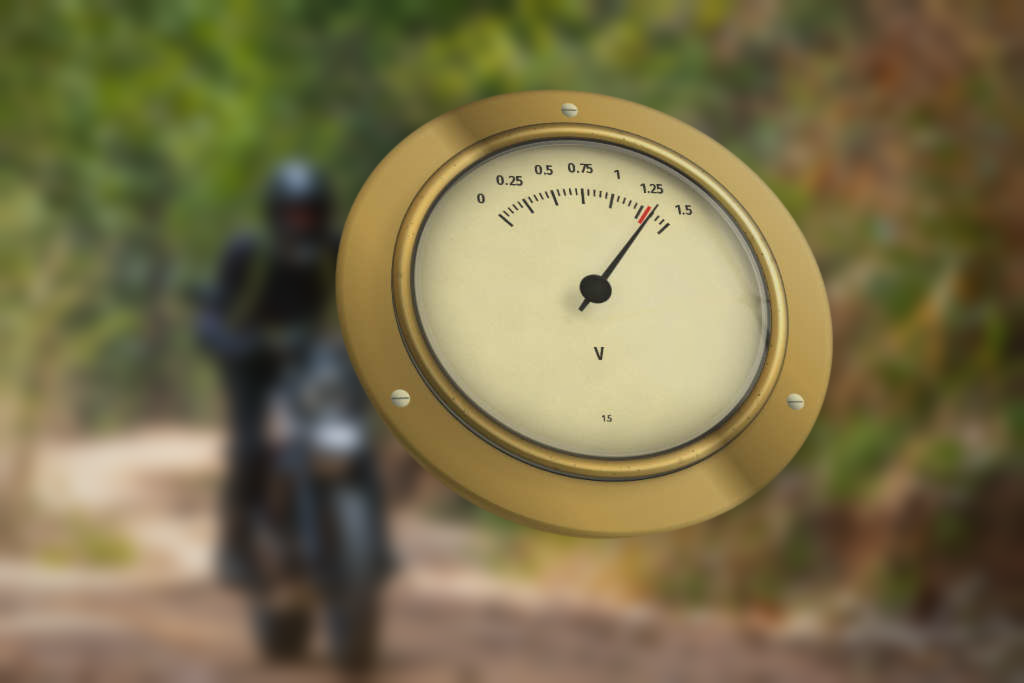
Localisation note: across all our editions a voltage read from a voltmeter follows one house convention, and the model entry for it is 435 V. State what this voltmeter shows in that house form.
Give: 1.35 V
